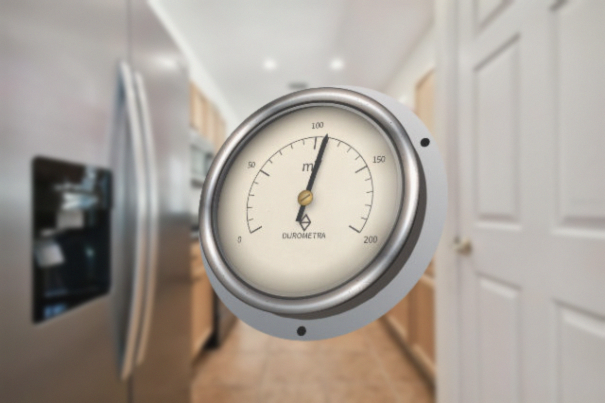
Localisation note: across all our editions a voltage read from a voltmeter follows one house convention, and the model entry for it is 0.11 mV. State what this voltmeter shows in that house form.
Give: 110 mV
